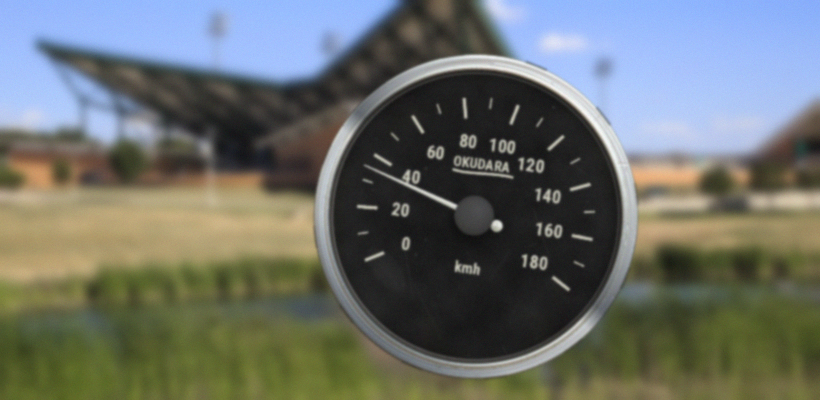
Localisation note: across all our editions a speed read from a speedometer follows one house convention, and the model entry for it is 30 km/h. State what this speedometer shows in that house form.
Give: 35 km/h
